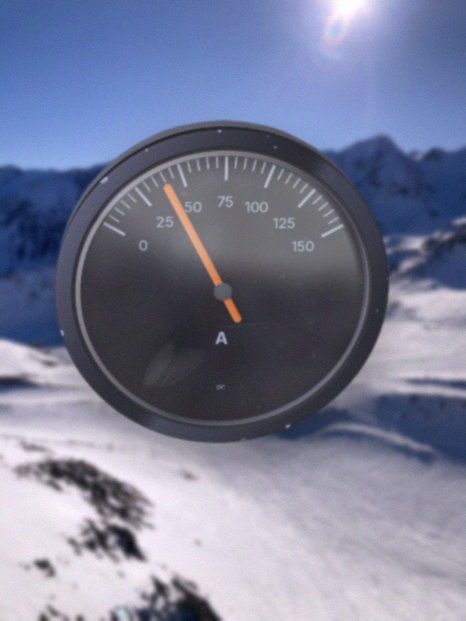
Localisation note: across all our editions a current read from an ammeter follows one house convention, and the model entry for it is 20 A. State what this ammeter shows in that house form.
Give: 40 A
